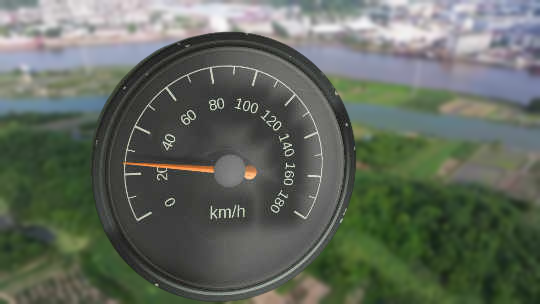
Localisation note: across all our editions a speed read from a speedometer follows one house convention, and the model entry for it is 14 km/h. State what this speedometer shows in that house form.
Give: 25 km/h
